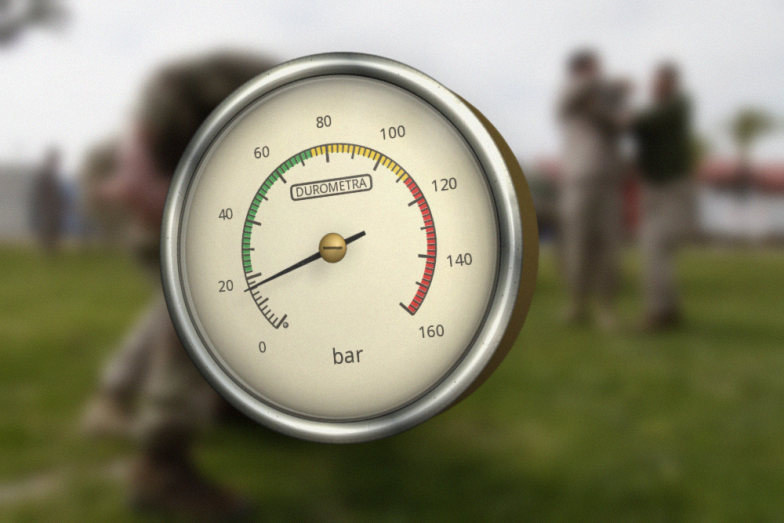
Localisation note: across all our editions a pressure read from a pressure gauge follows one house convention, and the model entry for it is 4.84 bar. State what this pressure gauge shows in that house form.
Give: 16 bar
